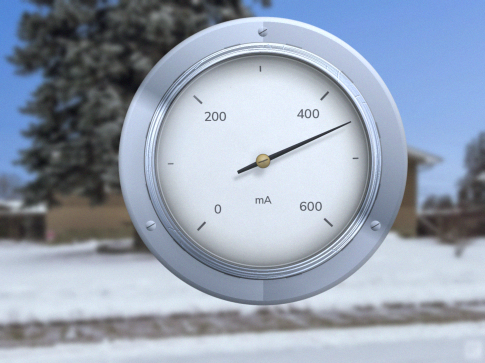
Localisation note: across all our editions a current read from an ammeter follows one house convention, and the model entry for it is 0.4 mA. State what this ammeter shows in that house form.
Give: 450 mA
